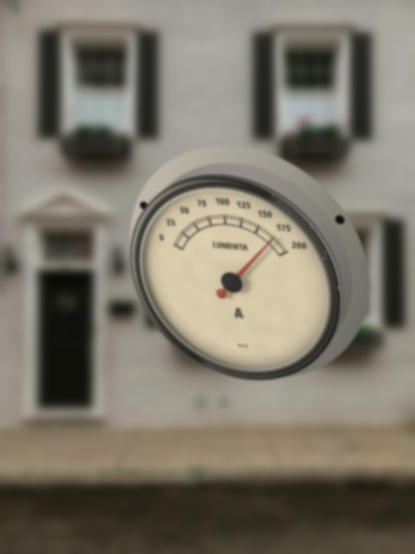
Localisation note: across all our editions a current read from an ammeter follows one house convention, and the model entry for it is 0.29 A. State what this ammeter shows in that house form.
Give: 175 A
